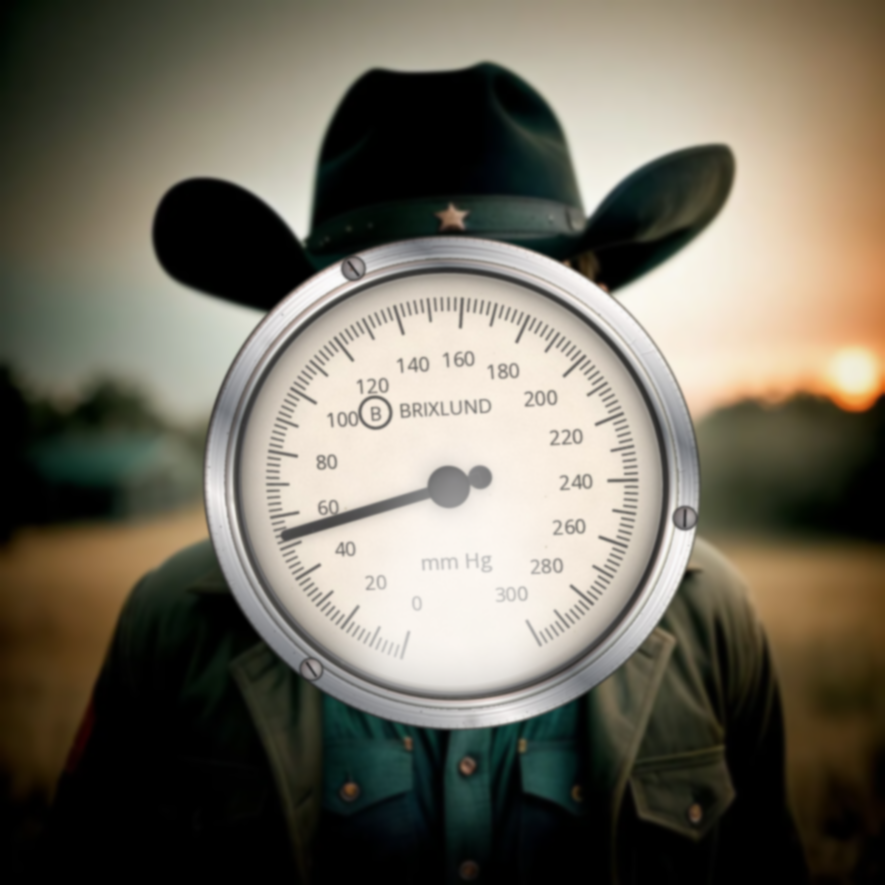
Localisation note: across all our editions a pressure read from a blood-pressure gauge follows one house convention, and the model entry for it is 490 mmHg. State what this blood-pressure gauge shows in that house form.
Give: 54 mmHg
